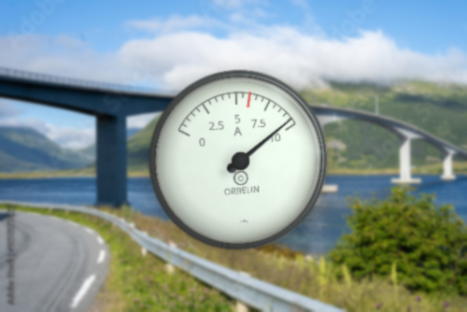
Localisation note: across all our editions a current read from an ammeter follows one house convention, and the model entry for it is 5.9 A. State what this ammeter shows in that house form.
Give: 9.5 A
